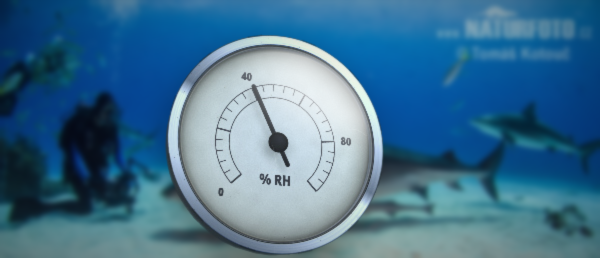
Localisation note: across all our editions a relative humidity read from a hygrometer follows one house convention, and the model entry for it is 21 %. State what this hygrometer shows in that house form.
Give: 40 %
